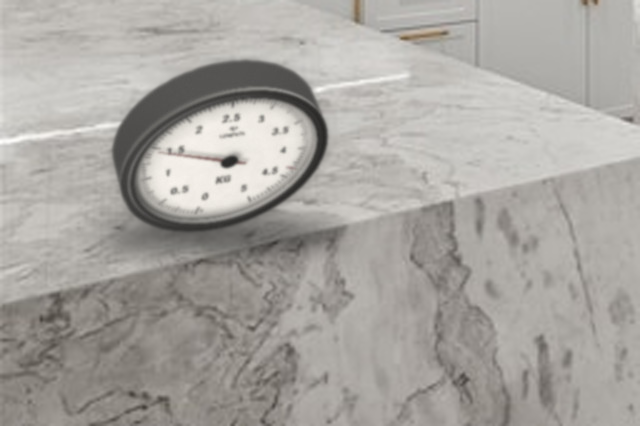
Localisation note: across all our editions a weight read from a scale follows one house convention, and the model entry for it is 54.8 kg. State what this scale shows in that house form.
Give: 1.5 kg
